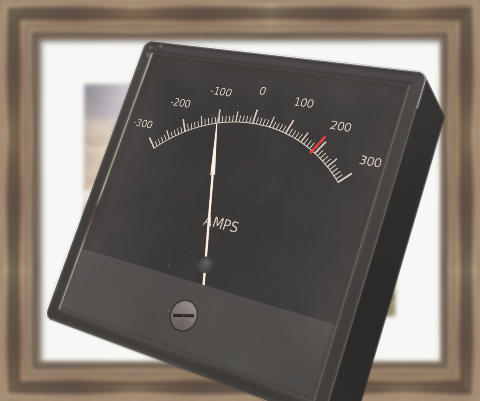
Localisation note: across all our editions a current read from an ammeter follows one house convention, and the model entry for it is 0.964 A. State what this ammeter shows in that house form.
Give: -100 A
